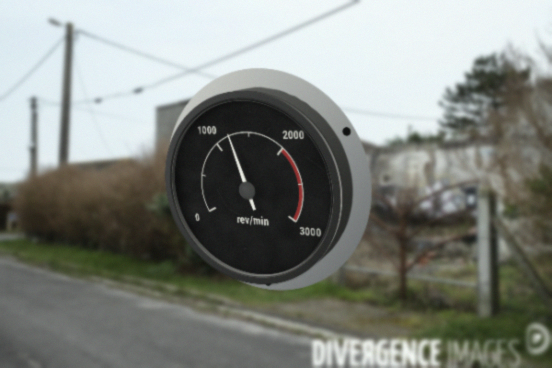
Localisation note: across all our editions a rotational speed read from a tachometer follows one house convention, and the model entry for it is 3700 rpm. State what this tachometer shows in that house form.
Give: 1250 rpm
